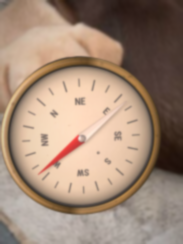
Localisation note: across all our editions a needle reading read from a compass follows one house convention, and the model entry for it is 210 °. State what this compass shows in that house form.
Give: 277.5 °
